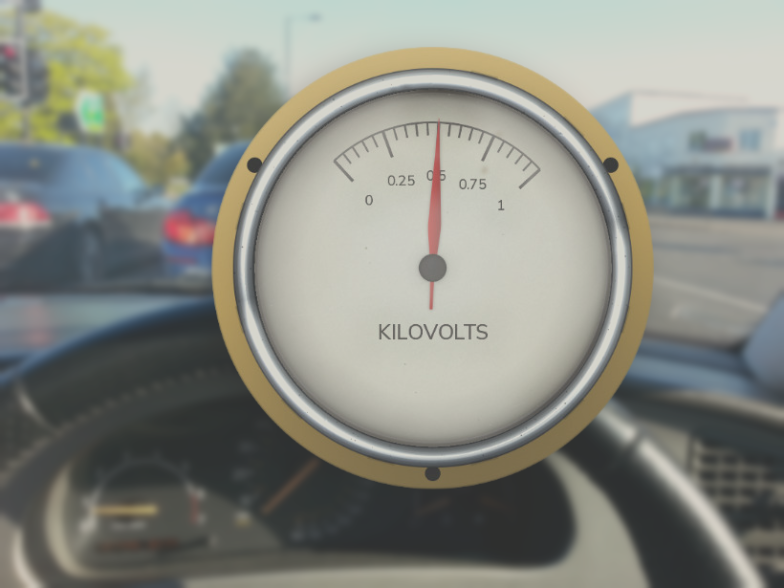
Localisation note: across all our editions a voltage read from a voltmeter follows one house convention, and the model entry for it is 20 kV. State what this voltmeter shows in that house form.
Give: 0.5 kV
